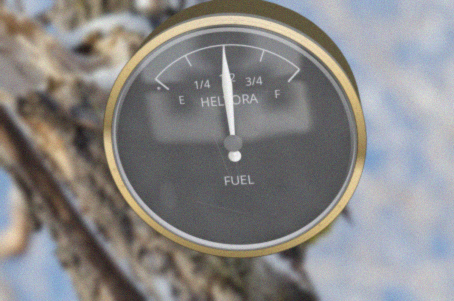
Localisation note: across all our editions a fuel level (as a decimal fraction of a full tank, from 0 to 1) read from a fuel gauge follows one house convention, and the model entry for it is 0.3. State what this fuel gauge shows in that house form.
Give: 0.5
